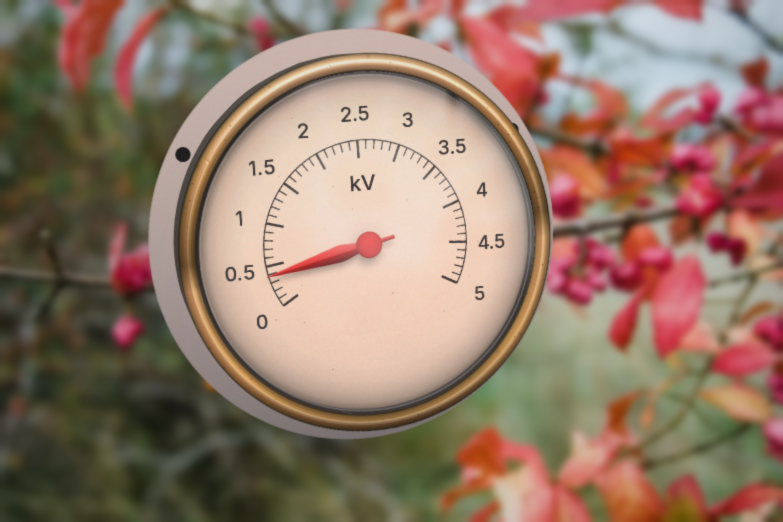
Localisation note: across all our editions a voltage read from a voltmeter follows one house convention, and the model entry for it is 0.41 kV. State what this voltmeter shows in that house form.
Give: 0.4 kV
